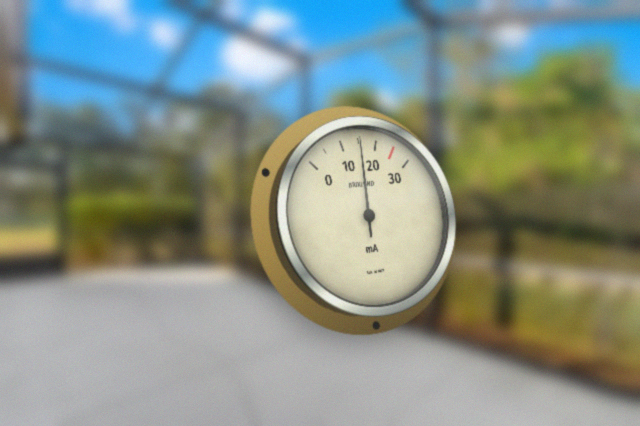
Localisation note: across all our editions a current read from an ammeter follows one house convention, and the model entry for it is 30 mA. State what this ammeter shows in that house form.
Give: 15 mA
